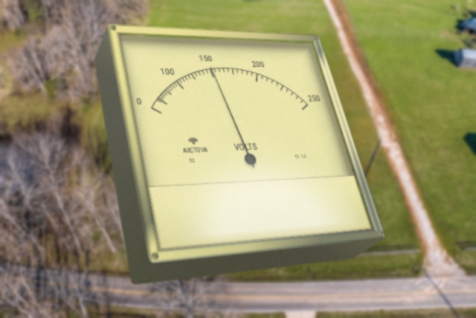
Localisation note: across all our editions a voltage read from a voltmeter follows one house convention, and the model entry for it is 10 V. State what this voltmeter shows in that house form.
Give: 150 V
